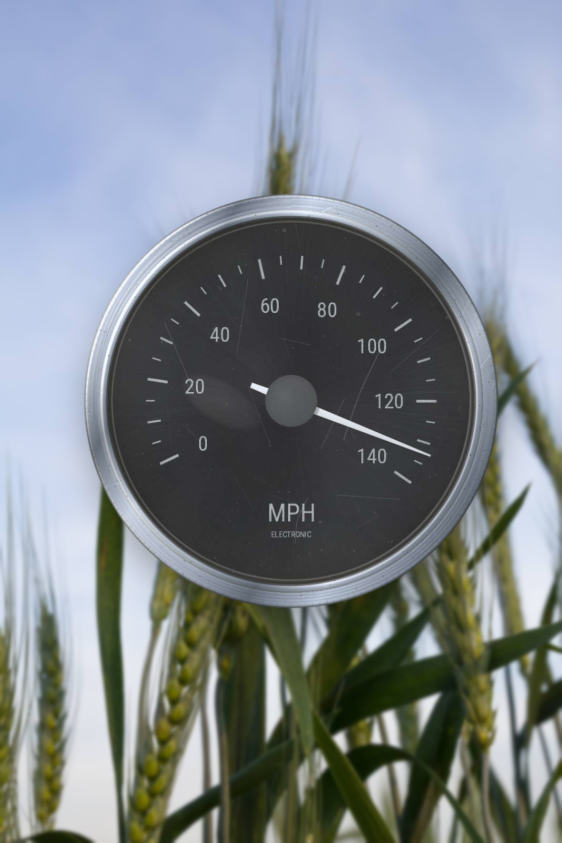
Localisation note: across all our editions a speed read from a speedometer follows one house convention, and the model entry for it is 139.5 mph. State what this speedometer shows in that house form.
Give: 132.5 mph
